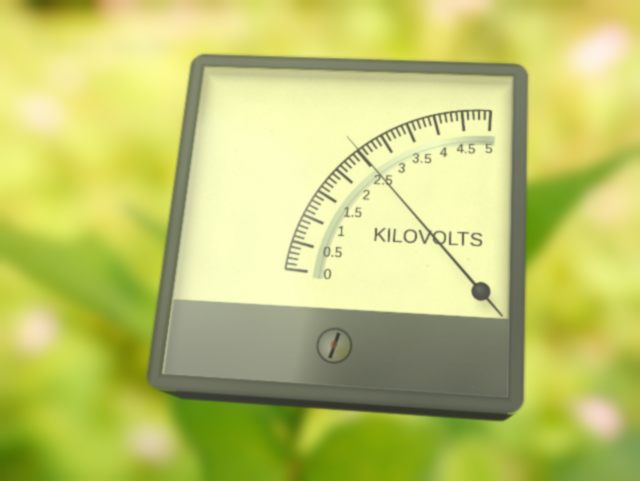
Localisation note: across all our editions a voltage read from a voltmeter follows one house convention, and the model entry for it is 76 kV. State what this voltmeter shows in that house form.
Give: 2.5 kV
